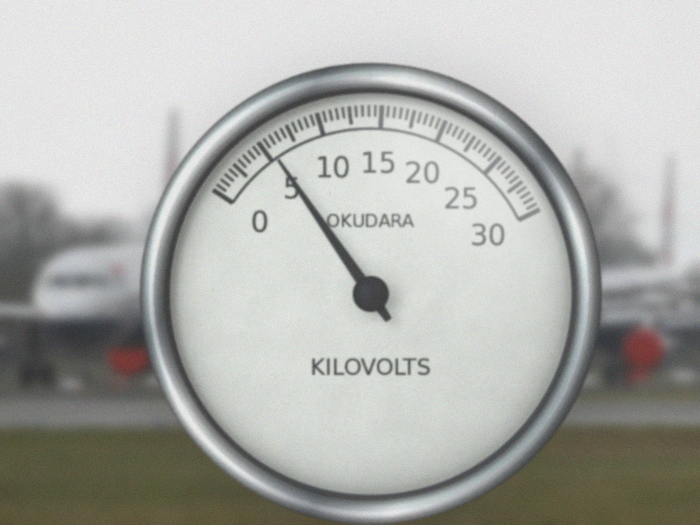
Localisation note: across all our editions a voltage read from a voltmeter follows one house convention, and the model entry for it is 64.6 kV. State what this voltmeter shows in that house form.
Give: 5.5 kV
